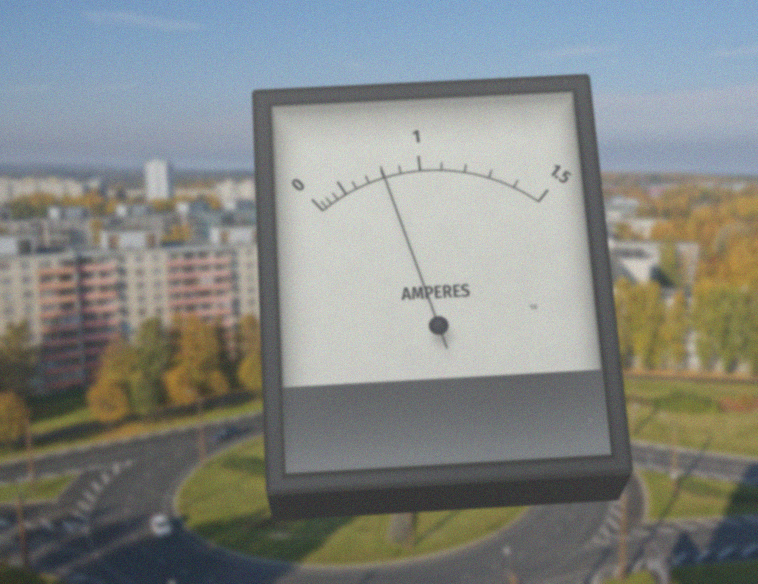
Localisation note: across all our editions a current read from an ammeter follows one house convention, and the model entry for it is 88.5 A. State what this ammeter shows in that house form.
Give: 0.8 A
